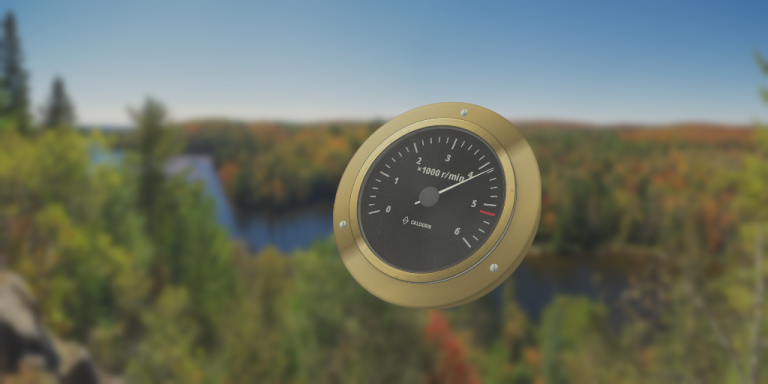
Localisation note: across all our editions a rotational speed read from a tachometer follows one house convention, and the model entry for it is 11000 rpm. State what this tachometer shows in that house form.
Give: 4200 rpm
